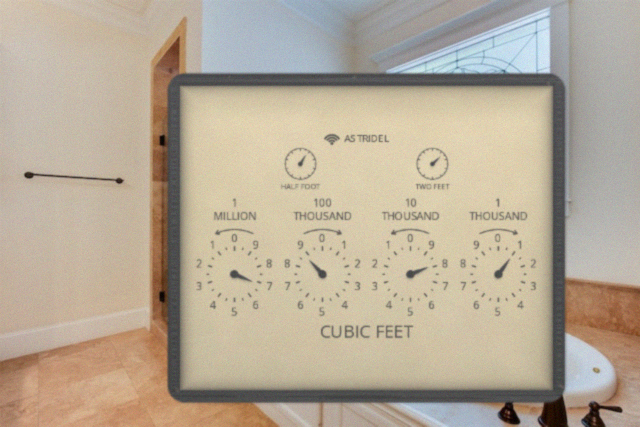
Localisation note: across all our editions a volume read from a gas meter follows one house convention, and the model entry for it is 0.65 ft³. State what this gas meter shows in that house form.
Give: 688100 ft³
